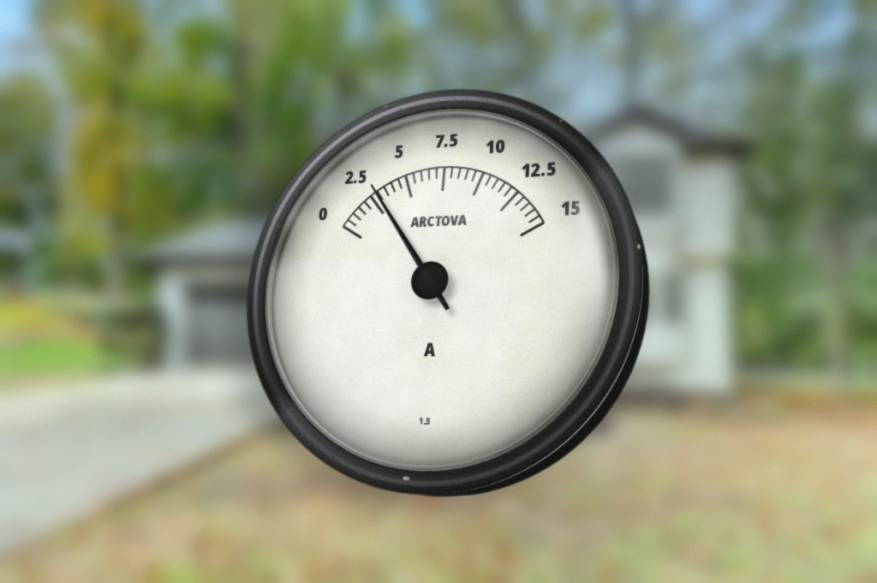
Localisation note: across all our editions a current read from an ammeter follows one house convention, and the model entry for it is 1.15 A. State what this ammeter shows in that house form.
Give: 3 A
